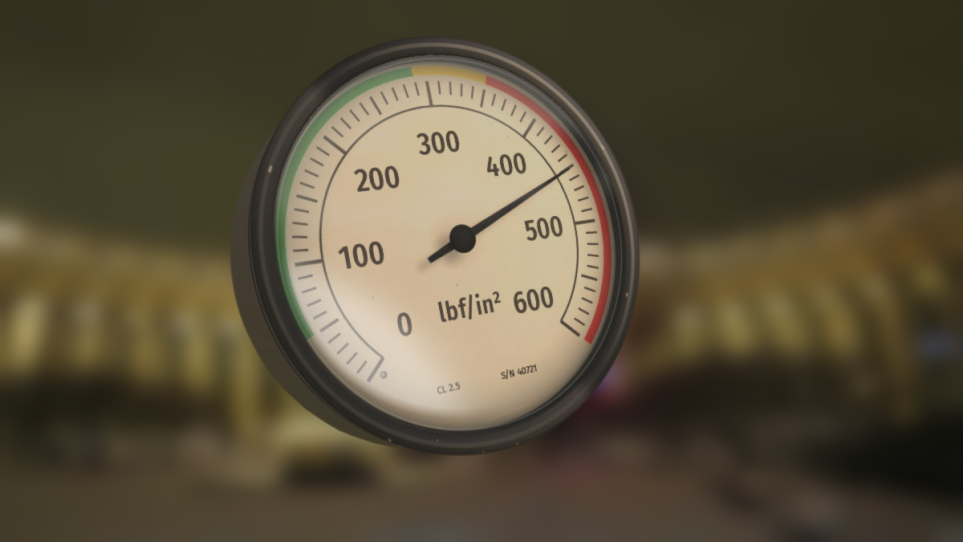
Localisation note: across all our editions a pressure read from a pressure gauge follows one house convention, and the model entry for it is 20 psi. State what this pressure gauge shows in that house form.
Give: 450 psi
